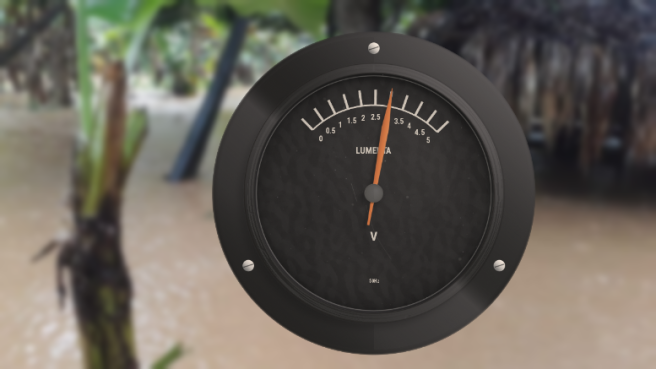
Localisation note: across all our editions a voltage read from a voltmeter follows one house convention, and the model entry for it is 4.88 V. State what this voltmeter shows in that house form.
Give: 3 V
